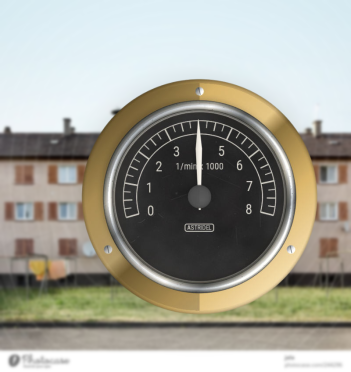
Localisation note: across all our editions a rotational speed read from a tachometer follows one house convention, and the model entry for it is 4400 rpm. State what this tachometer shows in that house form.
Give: 4000 rpm
